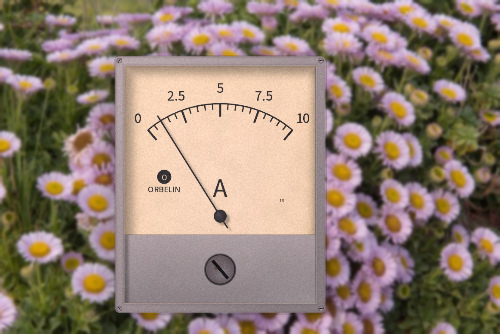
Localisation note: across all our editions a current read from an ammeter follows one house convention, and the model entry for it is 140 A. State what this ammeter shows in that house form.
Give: 1 A
